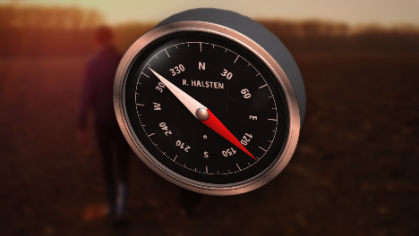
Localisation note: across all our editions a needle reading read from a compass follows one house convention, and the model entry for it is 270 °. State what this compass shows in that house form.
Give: 130 °
